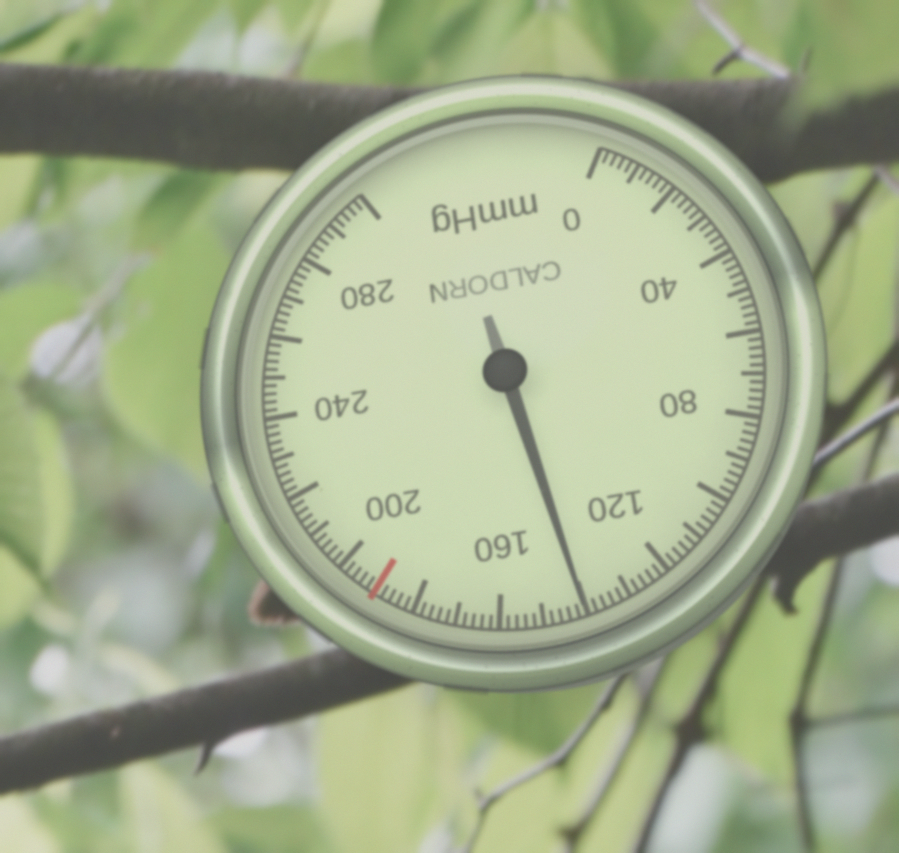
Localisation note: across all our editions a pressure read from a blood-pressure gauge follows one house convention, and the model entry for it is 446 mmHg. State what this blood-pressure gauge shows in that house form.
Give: 140 mmHg
